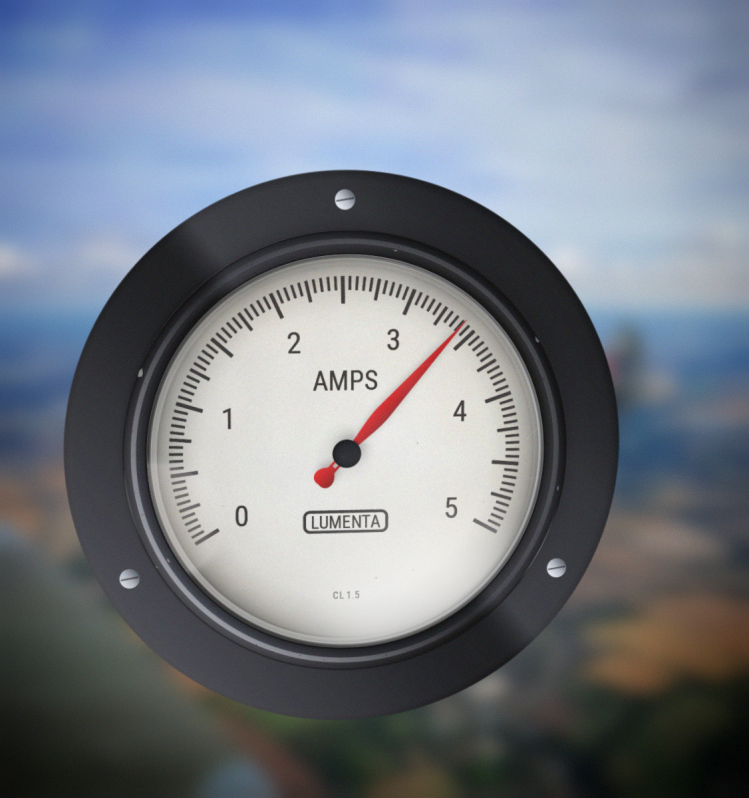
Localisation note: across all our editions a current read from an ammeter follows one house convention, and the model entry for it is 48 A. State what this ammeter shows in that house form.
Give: 3.4 A
